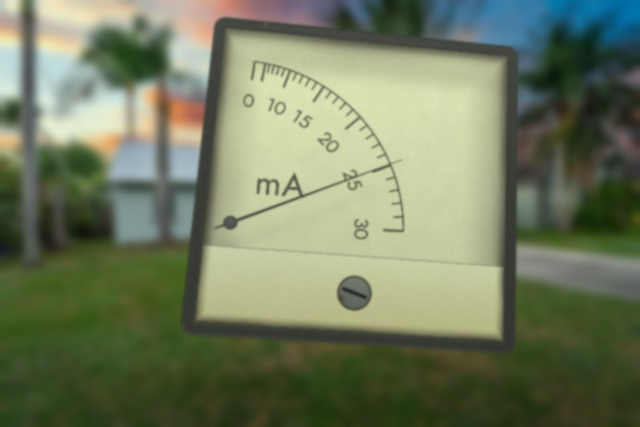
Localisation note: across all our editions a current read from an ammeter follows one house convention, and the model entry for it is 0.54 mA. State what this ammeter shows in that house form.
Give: 25 mA
